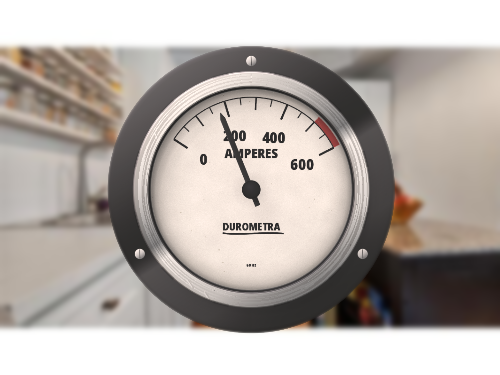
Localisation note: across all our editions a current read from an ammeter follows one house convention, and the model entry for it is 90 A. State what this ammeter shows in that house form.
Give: 175 A
